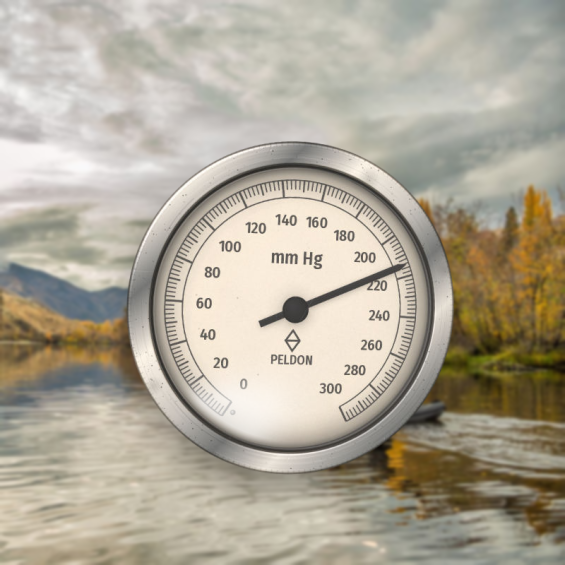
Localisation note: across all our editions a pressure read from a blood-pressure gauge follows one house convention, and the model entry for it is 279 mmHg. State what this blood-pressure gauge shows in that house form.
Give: 214 mmHg
